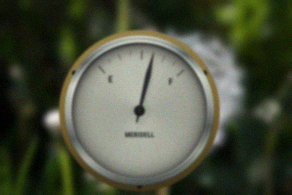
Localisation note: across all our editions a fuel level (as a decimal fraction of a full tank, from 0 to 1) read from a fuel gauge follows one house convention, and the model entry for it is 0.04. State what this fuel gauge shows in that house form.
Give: 0.625
